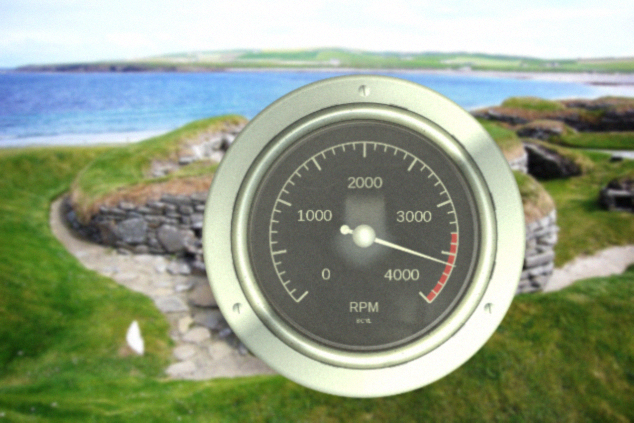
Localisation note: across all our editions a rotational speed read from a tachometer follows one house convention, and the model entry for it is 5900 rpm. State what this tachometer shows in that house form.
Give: 3600 rpm
